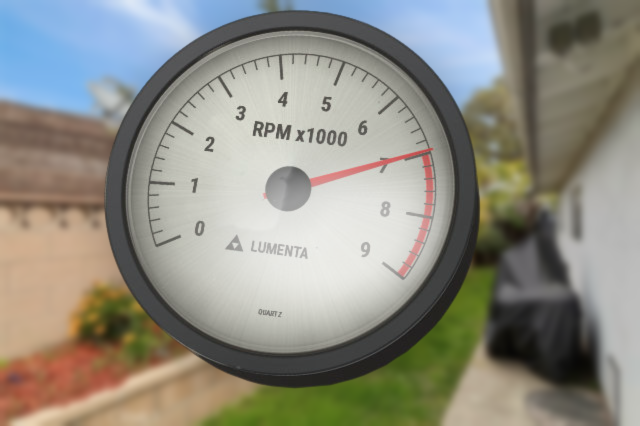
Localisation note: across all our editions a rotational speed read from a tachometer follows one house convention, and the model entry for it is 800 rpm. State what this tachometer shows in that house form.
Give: 7000 rpm
